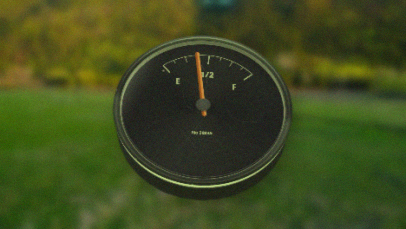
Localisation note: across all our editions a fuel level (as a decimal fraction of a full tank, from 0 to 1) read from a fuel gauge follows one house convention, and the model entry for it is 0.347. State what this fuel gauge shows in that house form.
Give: 0.375
